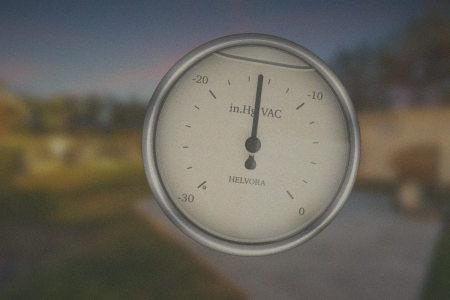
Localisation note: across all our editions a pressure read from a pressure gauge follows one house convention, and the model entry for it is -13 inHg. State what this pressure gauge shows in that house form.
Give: -15 inHg
